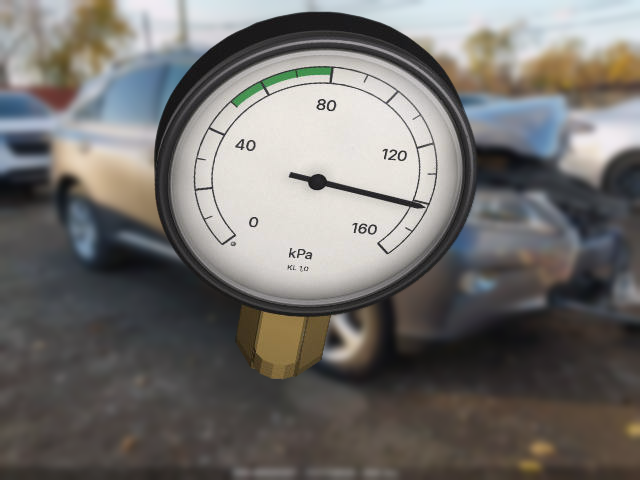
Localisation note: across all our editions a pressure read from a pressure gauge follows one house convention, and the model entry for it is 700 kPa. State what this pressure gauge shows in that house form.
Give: 140 kPa
